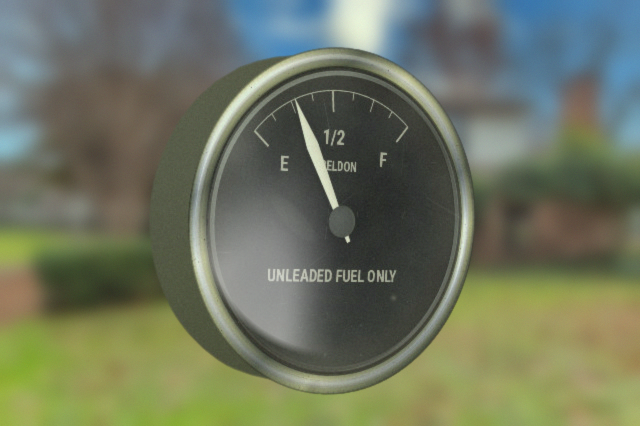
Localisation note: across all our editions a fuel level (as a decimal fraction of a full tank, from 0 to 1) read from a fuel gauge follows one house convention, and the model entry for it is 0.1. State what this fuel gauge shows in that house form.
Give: 0.25
